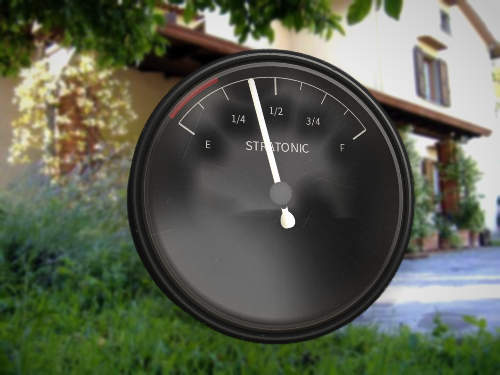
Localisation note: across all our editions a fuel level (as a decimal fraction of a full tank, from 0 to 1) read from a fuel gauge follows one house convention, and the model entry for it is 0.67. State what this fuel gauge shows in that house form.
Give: 0.375
